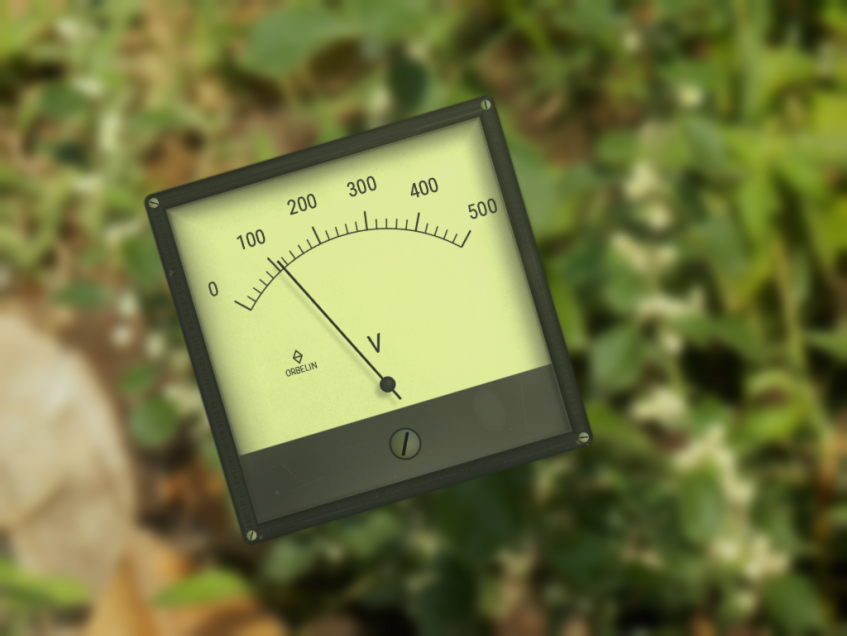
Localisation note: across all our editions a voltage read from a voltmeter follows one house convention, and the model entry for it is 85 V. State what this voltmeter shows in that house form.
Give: 110 V
